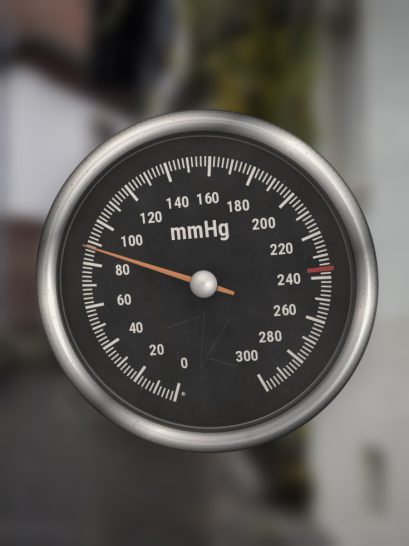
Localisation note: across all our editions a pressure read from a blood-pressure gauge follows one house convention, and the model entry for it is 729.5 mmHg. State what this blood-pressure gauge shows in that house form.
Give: 88 mmHg
